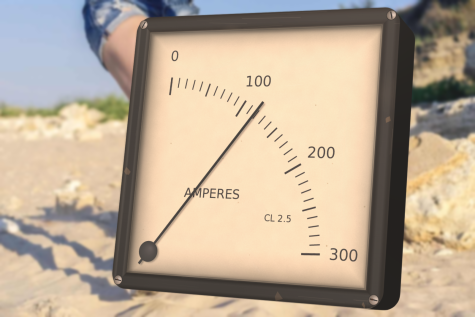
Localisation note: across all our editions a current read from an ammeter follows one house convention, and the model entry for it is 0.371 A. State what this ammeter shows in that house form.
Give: 120 A
